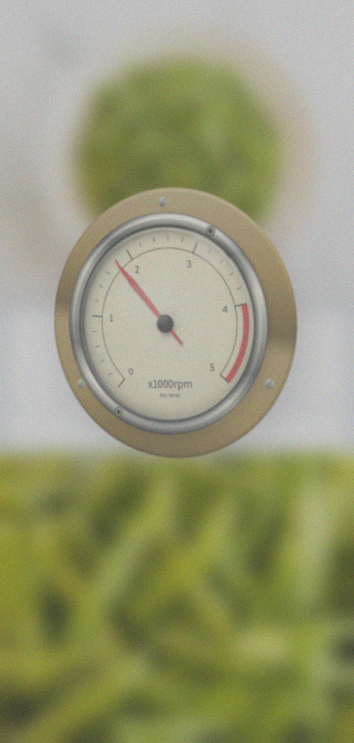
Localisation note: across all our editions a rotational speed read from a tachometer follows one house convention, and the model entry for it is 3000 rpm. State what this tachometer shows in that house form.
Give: 1800 rpm
